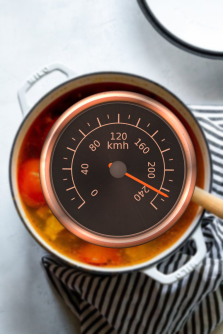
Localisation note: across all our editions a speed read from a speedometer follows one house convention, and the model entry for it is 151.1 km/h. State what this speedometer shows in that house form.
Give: 225 km/h
